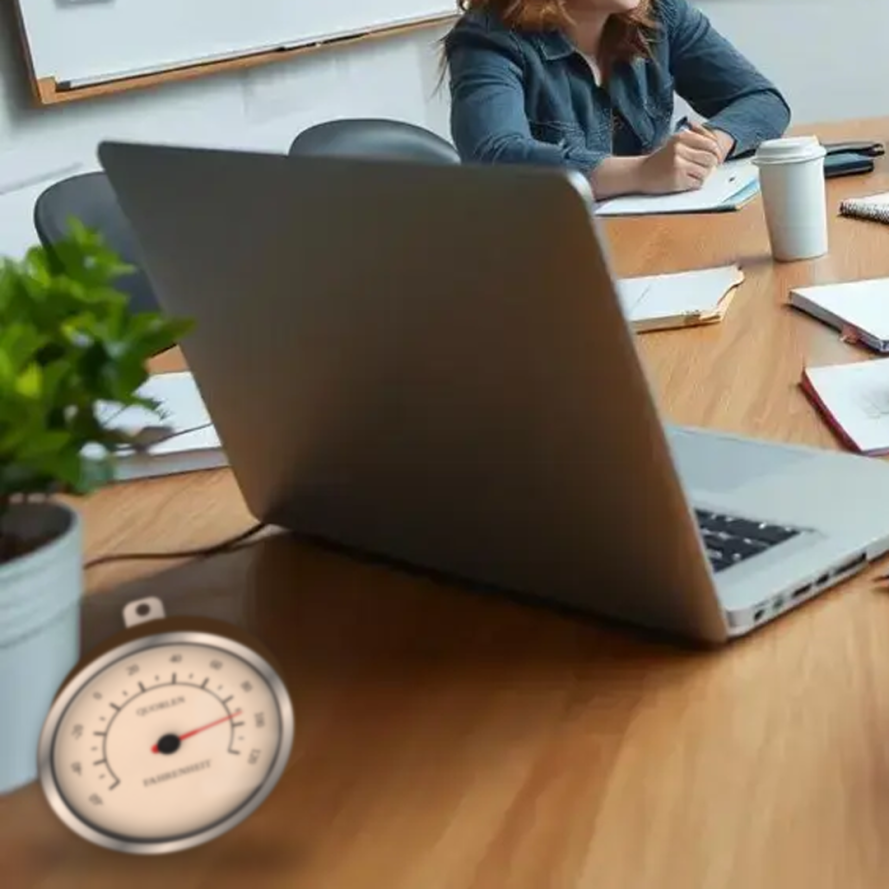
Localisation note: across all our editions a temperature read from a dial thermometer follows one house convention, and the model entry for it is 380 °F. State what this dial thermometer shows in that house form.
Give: 90 °F
